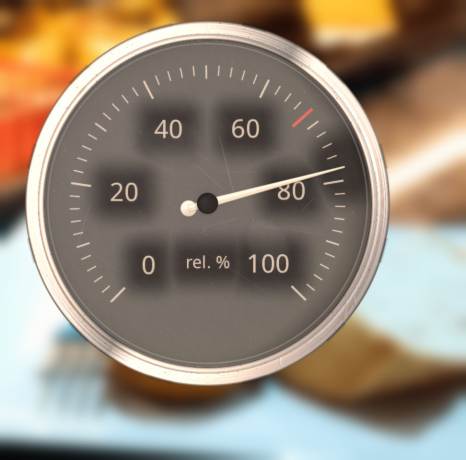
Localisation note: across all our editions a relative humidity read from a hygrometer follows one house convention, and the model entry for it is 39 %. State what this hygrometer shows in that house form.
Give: 78 %
